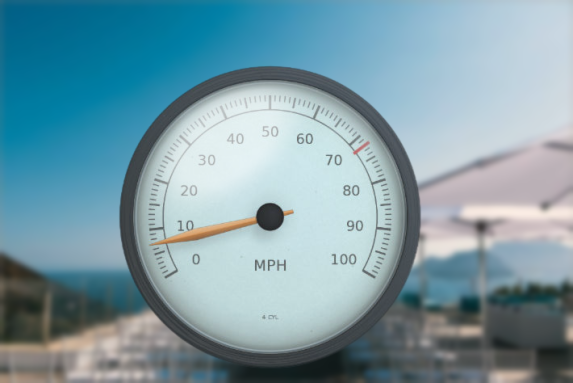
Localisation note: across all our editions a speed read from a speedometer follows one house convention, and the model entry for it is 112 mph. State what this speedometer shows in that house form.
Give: 7 mph
